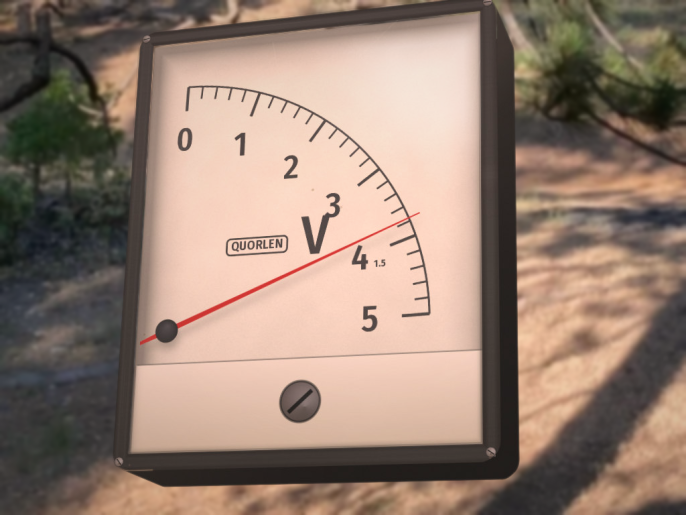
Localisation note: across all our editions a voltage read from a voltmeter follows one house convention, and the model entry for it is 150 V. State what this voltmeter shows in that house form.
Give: 3.8 V
